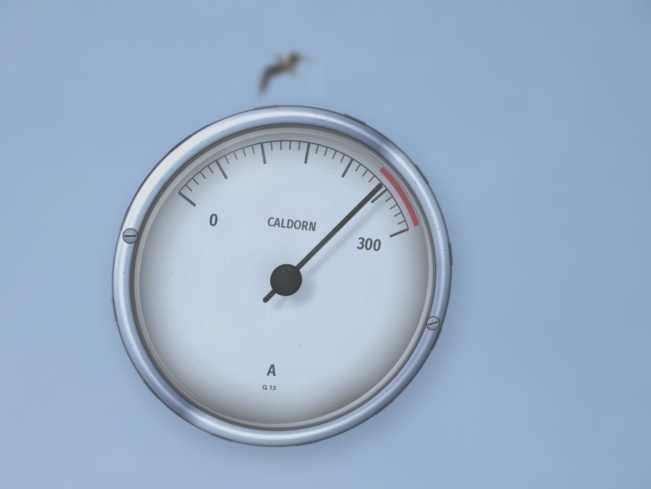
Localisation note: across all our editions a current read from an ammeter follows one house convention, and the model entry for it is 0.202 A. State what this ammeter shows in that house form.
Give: 240 A
